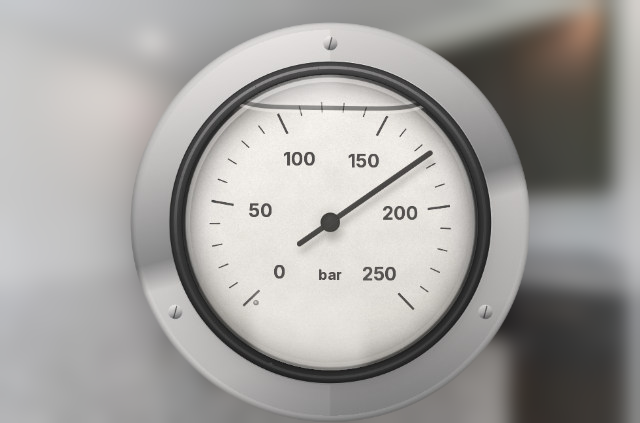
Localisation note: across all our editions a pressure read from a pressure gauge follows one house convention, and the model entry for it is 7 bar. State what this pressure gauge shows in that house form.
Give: 175 bar
